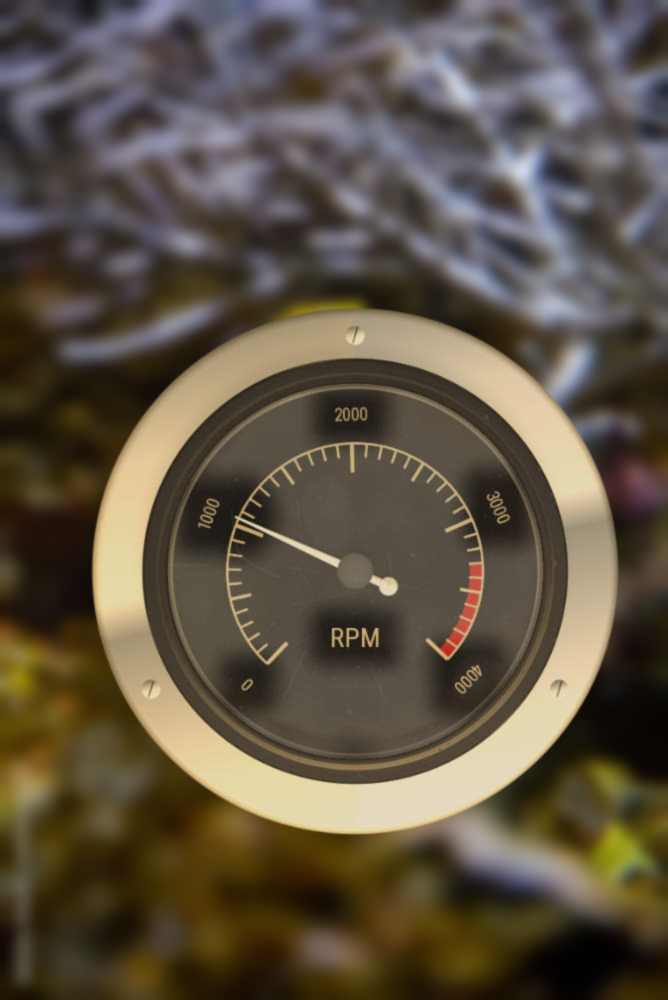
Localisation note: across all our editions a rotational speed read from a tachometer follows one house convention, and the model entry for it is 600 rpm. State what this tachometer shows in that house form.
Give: 1050 rpm
